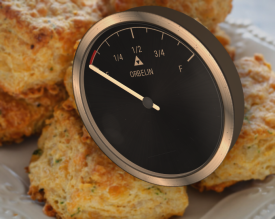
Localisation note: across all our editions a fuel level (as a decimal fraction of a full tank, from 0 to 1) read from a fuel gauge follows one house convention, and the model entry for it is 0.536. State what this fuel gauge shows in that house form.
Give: 0
